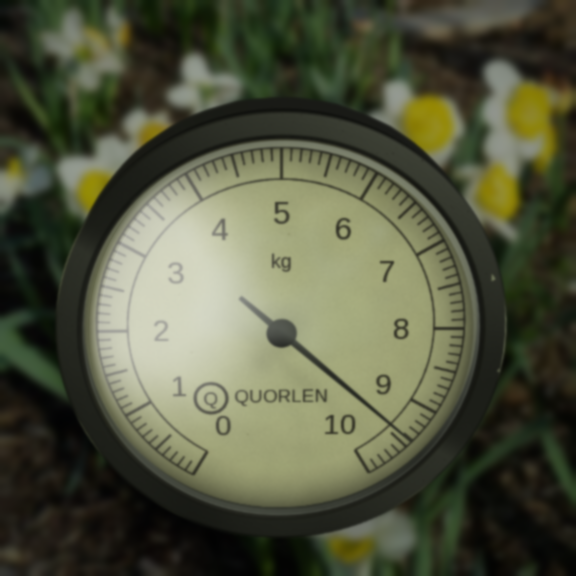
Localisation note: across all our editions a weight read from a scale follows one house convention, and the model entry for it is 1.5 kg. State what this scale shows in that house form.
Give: 9.4 kg
